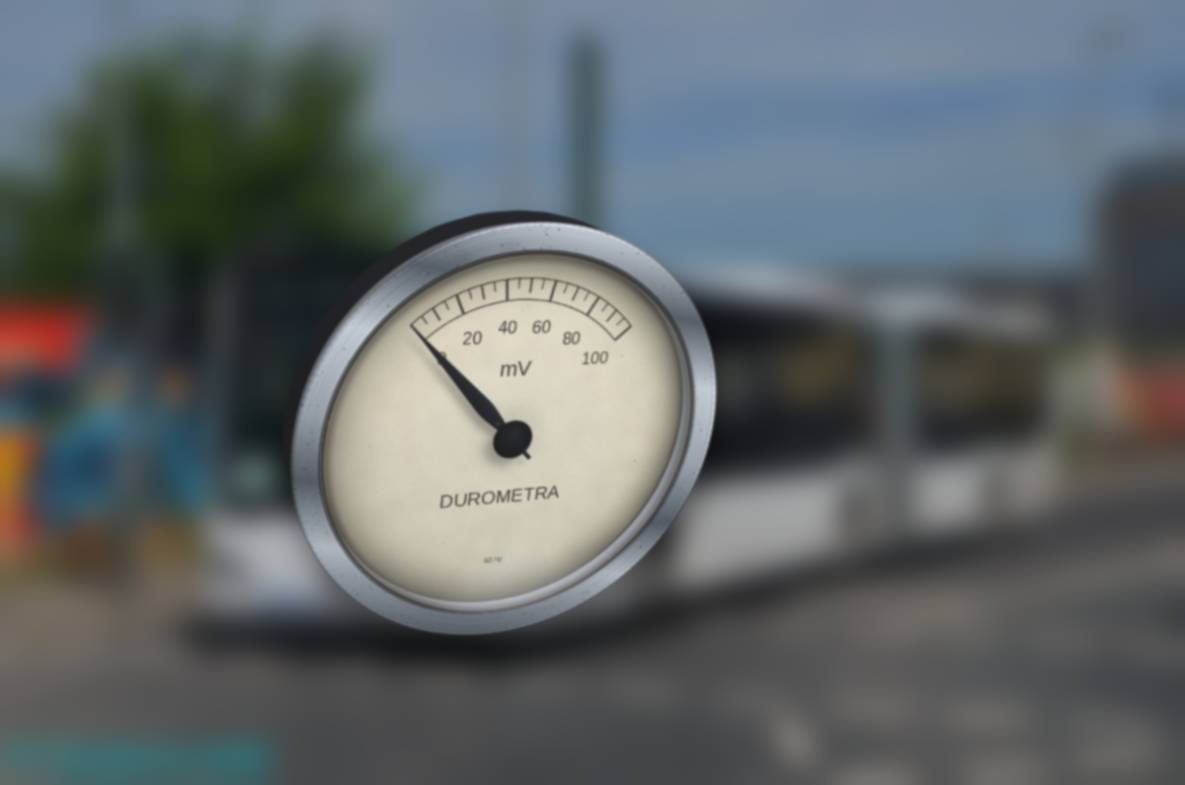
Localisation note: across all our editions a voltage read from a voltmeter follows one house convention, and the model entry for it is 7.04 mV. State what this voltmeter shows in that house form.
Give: 0 mV
